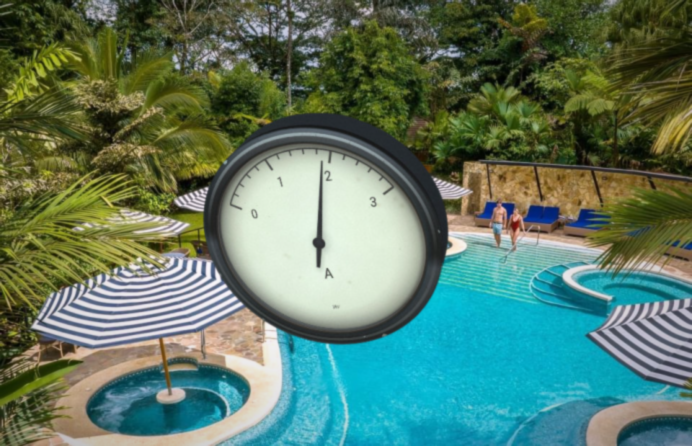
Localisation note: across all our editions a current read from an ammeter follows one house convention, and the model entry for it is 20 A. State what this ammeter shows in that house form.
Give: 1.9 A
